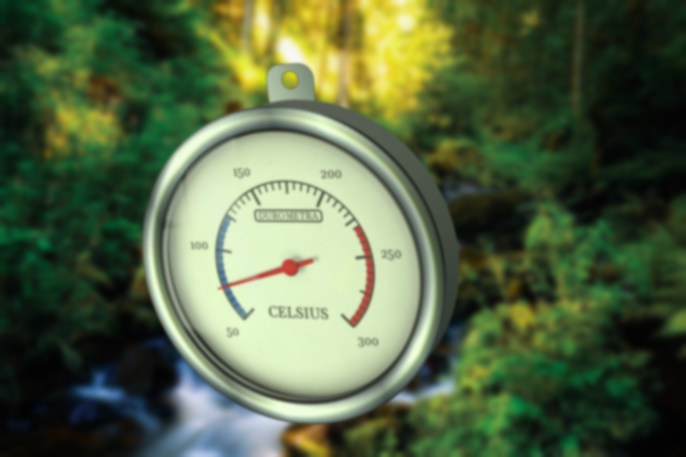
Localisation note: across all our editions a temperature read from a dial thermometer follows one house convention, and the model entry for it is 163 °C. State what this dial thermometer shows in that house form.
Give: 75 °C
